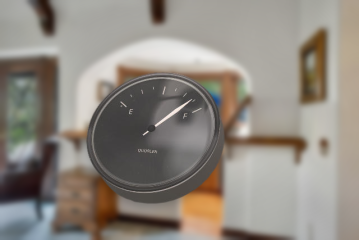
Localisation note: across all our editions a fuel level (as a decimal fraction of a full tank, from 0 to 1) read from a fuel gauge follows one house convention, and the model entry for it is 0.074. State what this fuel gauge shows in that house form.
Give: 0.875
